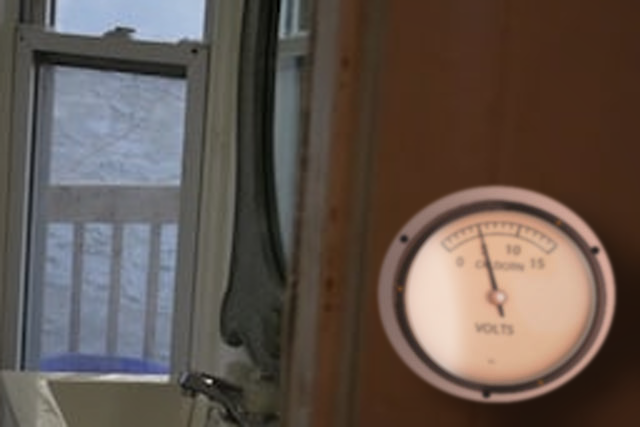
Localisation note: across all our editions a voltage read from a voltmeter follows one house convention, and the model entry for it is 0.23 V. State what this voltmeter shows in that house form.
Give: 5 V
